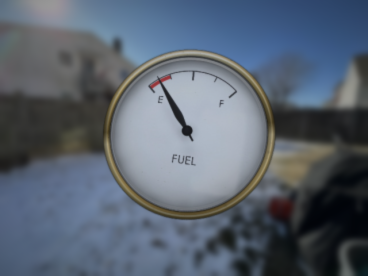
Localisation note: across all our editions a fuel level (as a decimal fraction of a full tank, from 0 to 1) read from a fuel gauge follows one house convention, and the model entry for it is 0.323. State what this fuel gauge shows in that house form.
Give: 0.125
